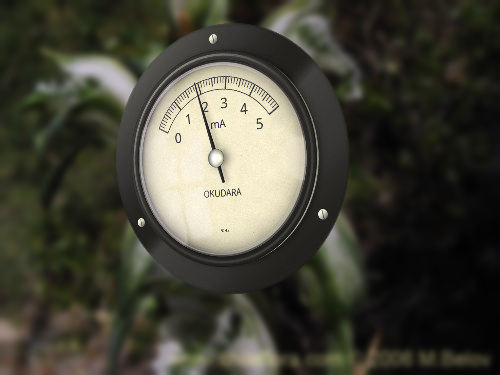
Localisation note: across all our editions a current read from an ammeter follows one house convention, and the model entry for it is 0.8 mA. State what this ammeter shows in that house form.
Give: 2 mA
